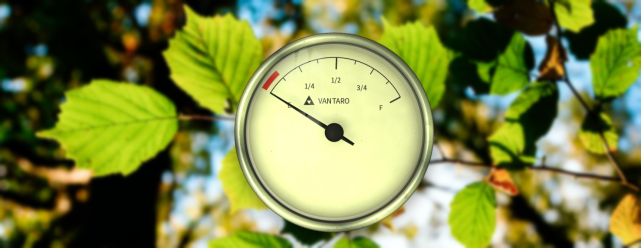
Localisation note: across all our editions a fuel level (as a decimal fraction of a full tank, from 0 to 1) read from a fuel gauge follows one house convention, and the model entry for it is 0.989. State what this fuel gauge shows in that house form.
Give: 0
